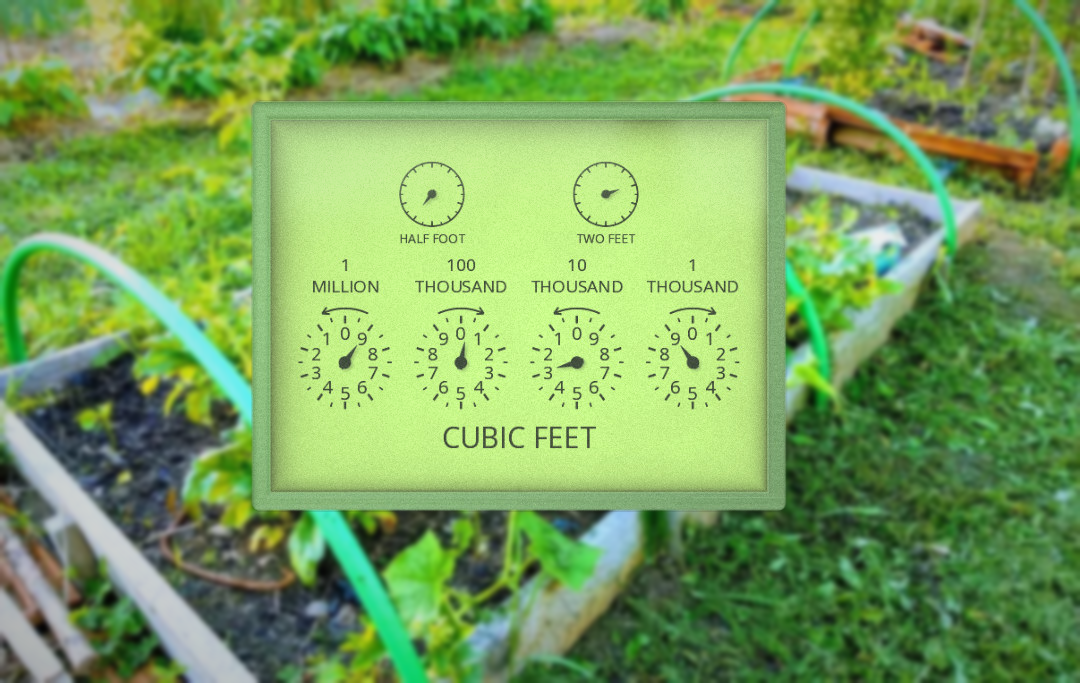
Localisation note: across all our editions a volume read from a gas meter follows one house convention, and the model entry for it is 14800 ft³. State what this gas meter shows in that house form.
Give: 902900 ft³
